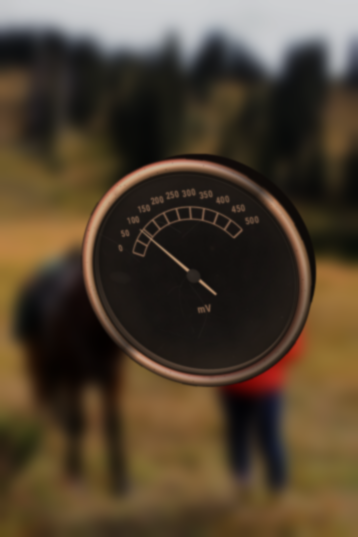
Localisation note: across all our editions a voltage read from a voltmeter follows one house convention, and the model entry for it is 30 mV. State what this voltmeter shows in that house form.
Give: 100 mV
